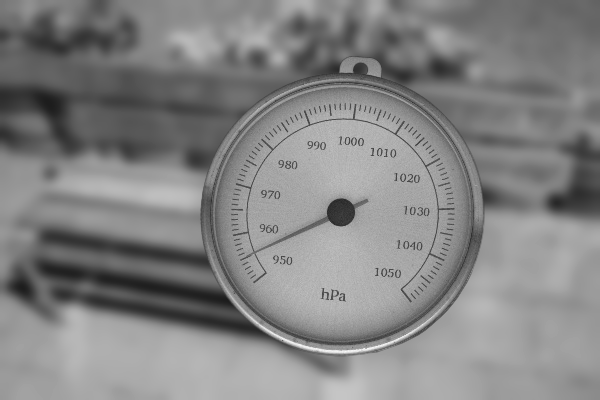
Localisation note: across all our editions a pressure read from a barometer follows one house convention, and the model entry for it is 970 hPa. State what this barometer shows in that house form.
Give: 955 hPa
